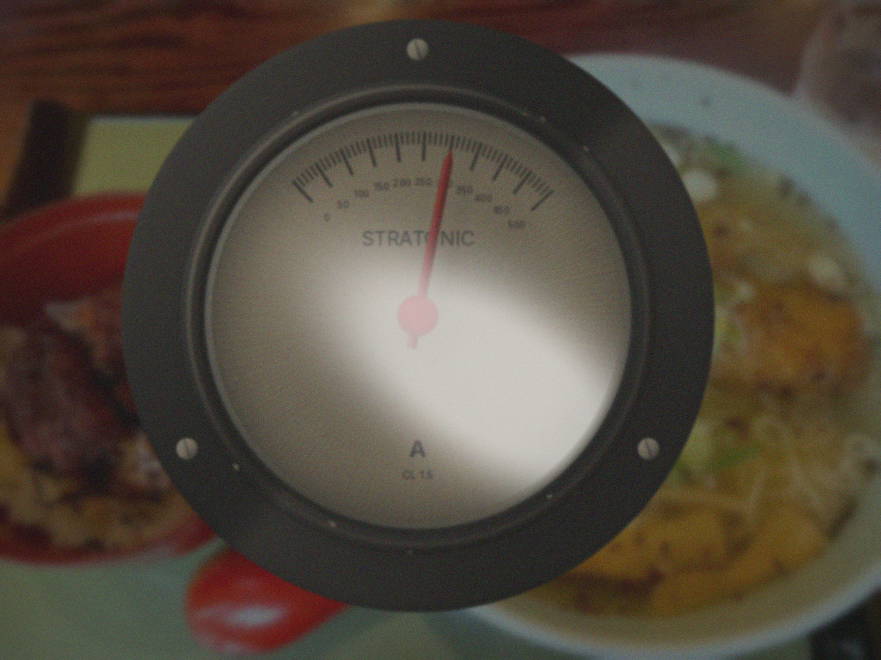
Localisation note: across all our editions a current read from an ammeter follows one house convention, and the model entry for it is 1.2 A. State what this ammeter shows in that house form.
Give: 300 A
